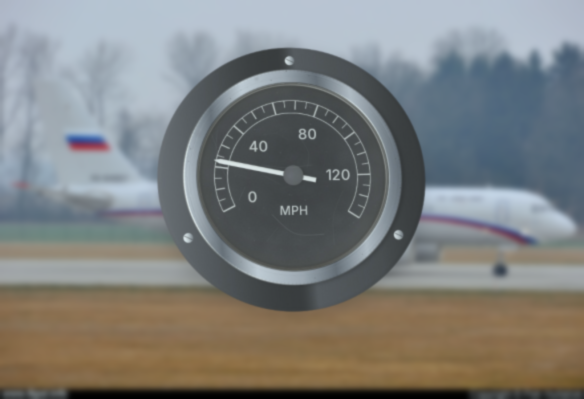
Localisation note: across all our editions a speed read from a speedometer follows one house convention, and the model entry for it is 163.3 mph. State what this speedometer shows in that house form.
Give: 22.5 mph
